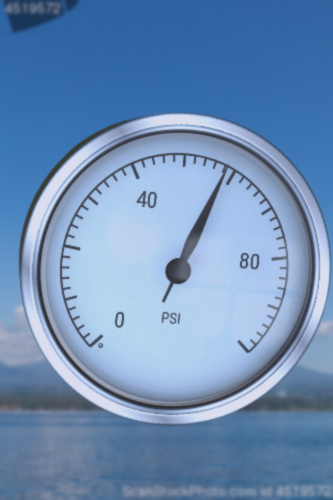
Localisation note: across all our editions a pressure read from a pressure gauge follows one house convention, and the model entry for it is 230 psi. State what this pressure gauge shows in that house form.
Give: 58 psi
